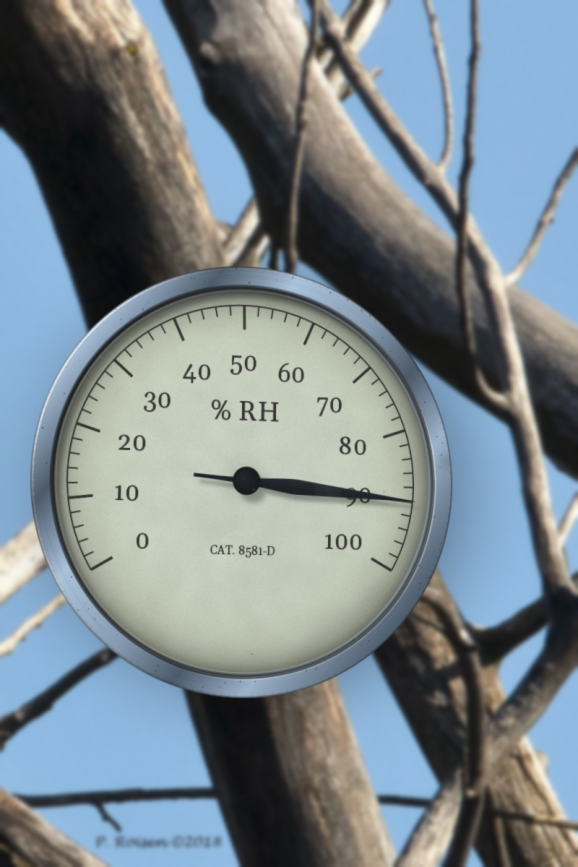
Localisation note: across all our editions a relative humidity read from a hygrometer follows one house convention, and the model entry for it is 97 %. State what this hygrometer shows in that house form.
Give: 90 %
